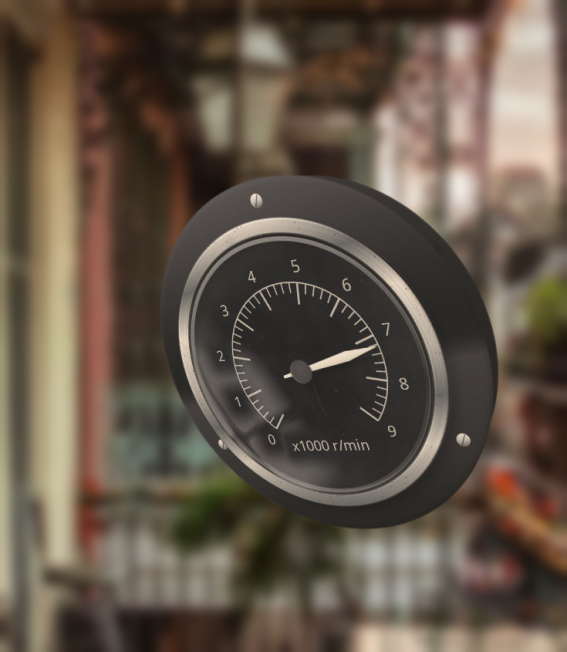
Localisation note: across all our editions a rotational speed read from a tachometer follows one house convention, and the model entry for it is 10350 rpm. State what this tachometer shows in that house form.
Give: 7200 rpm
